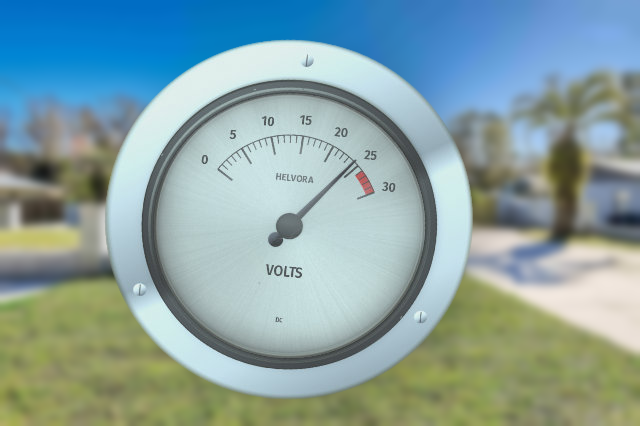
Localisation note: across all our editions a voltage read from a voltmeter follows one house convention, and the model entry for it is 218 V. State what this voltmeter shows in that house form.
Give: 24 V
